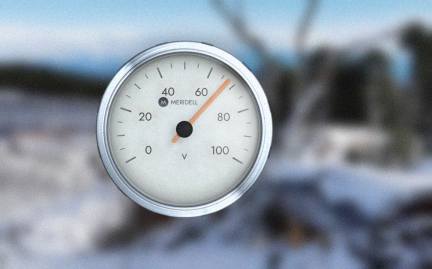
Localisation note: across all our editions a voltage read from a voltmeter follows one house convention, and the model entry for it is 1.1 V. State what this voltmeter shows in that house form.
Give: 67.5 V
